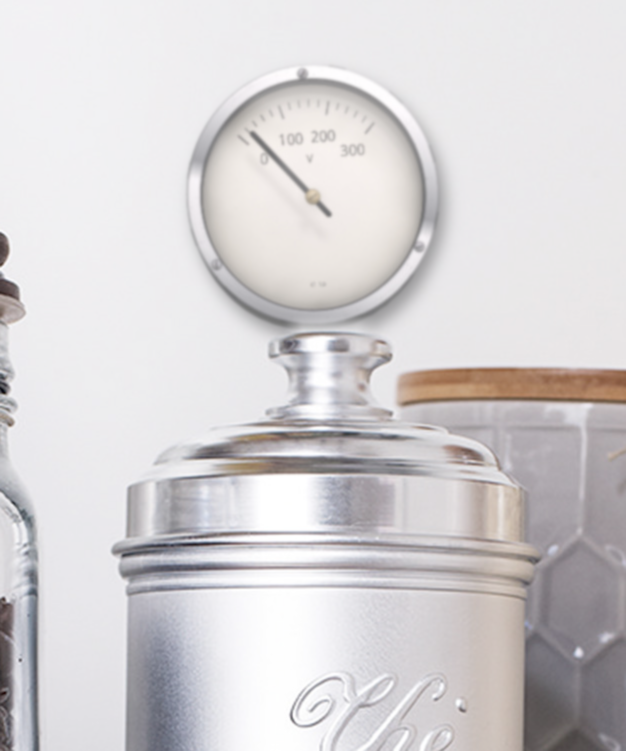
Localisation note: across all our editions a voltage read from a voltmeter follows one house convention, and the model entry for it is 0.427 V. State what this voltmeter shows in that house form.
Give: 20 V
